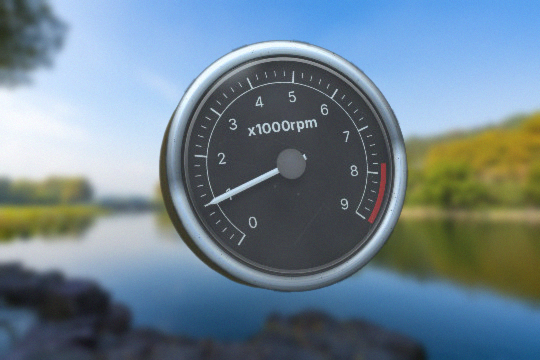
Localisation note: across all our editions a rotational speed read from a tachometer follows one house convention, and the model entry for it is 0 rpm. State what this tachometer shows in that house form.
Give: 1000 rpm
